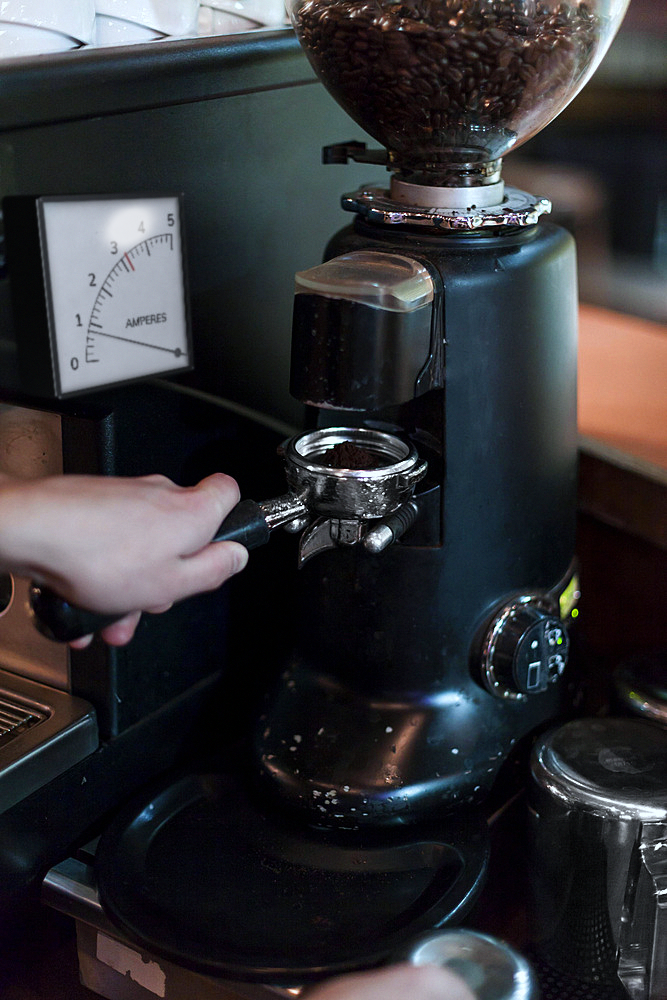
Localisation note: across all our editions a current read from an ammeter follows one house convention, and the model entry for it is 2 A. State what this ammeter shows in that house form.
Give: 0.8 A
